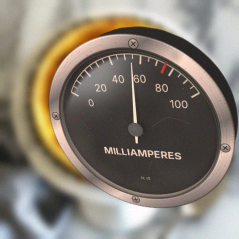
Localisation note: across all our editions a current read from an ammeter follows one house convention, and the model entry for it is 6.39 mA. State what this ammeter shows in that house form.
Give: 55 mA
